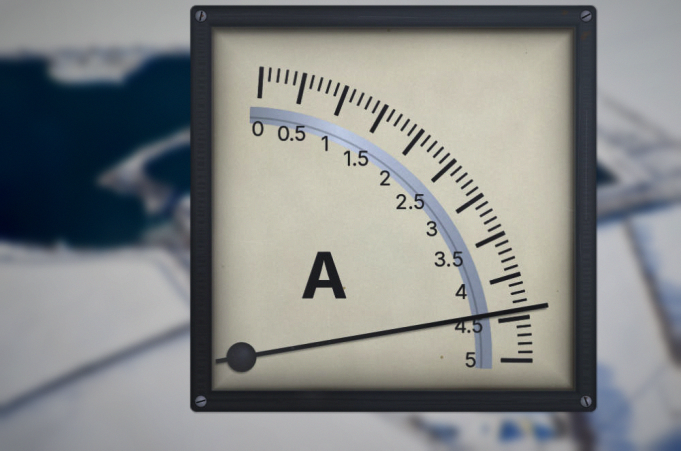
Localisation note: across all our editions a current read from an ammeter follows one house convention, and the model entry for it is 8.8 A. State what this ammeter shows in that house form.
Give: 4.4 A
